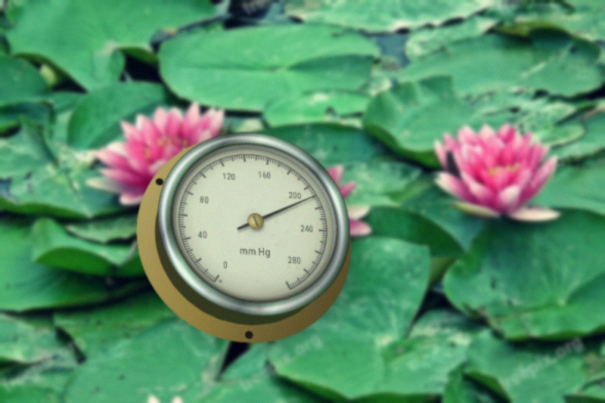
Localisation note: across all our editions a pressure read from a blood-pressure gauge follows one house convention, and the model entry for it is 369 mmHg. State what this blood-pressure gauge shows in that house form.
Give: 210 mmHg
